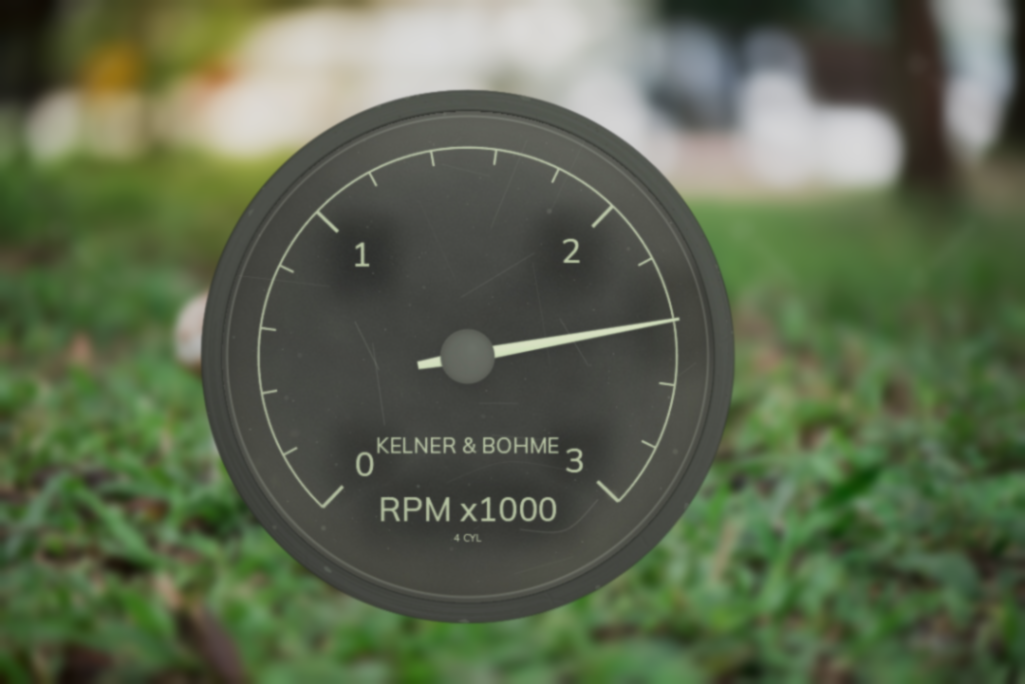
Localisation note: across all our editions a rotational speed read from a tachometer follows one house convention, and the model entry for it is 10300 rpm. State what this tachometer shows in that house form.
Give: 2400 rpm
